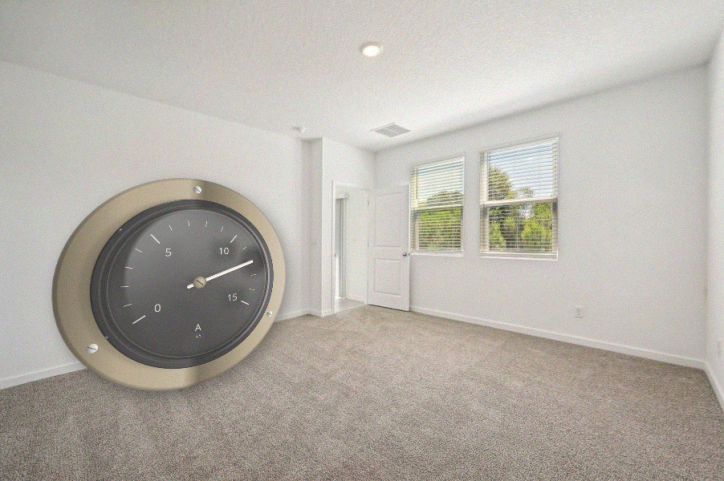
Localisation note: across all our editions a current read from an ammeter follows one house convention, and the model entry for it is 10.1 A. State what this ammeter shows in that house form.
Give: 12 A
